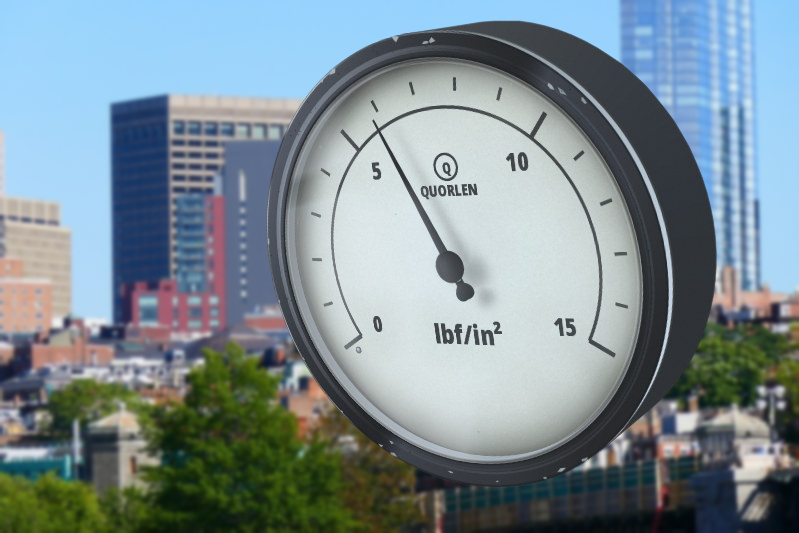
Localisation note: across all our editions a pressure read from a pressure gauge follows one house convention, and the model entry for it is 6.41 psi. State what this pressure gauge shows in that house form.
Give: 6 psi
